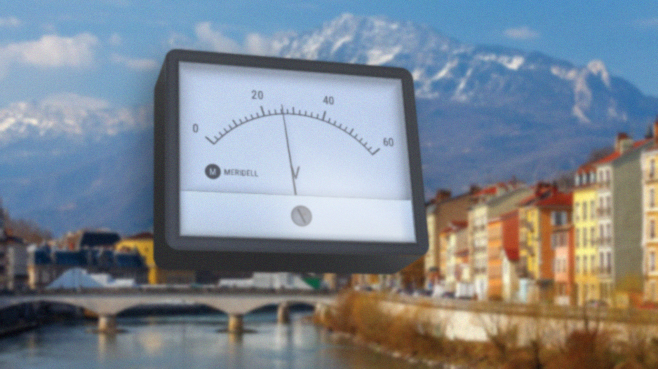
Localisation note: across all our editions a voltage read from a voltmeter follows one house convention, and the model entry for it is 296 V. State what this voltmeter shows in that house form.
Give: 26 V
